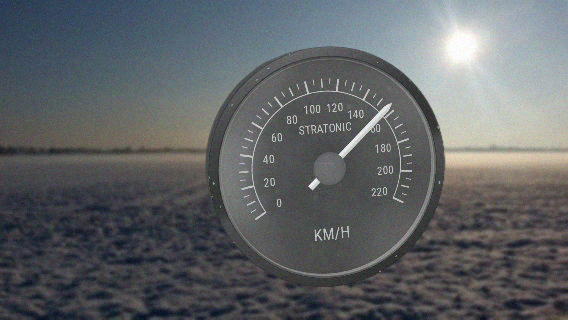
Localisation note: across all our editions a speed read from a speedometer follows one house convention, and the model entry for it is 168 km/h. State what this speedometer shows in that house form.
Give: 155 km/h
